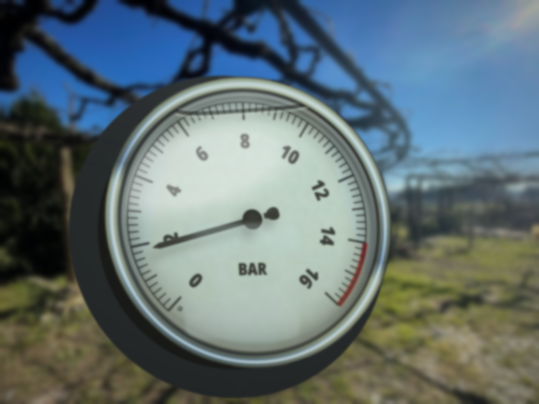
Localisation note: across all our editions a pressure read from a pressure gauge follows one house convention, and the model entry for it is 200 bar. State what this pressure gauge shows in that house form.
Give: 1.8 bar
